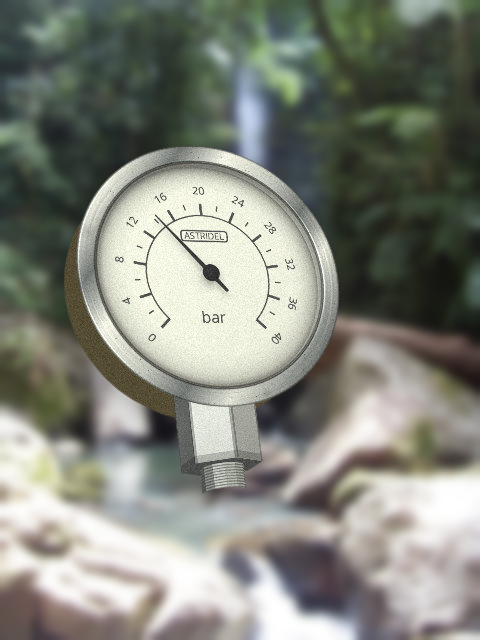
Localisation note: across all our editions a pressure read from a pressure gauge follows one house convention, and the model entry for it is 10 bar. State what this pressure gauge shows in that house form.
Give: 14 bar
